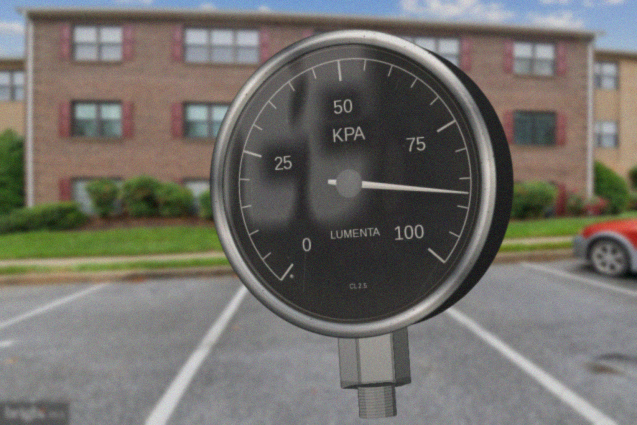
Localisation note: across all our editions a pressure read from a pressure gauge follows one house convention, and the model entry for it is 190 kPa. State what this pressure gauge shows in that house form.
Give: 87.5 kPa
